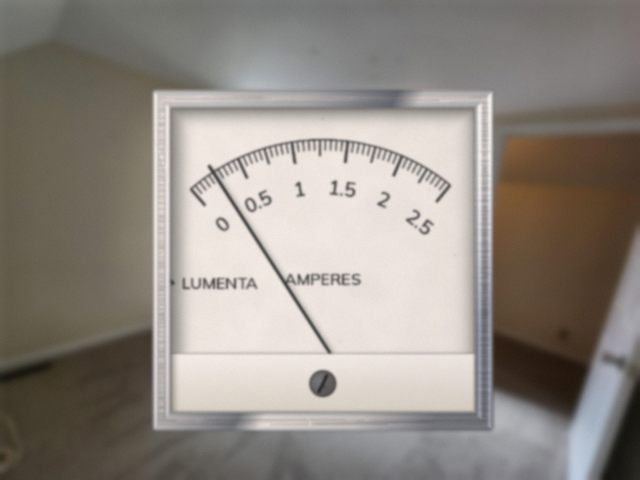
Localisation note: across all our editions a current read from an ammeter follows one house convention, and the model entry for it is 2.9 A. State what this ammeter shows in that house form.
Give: 0.25 A
